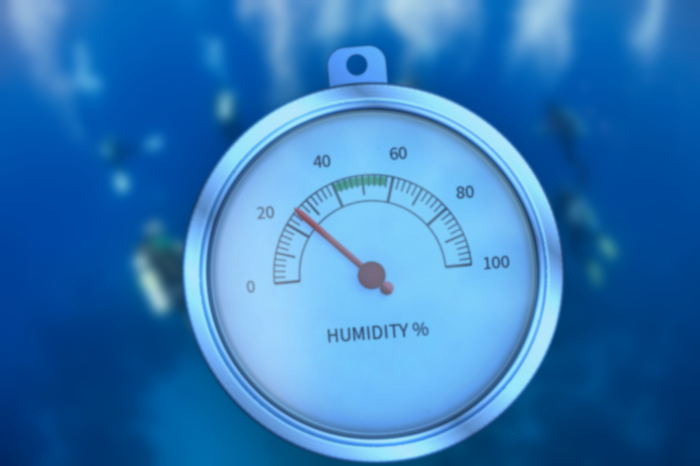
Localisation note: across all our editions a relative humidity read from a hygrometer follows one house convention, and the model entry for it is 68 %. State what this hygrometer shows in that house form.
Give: 26 %
